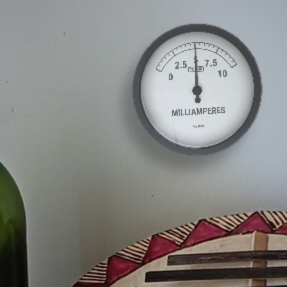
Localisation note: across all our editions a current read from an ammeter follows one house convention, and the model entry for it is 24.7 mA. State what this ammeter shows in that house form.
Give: 5 mA
